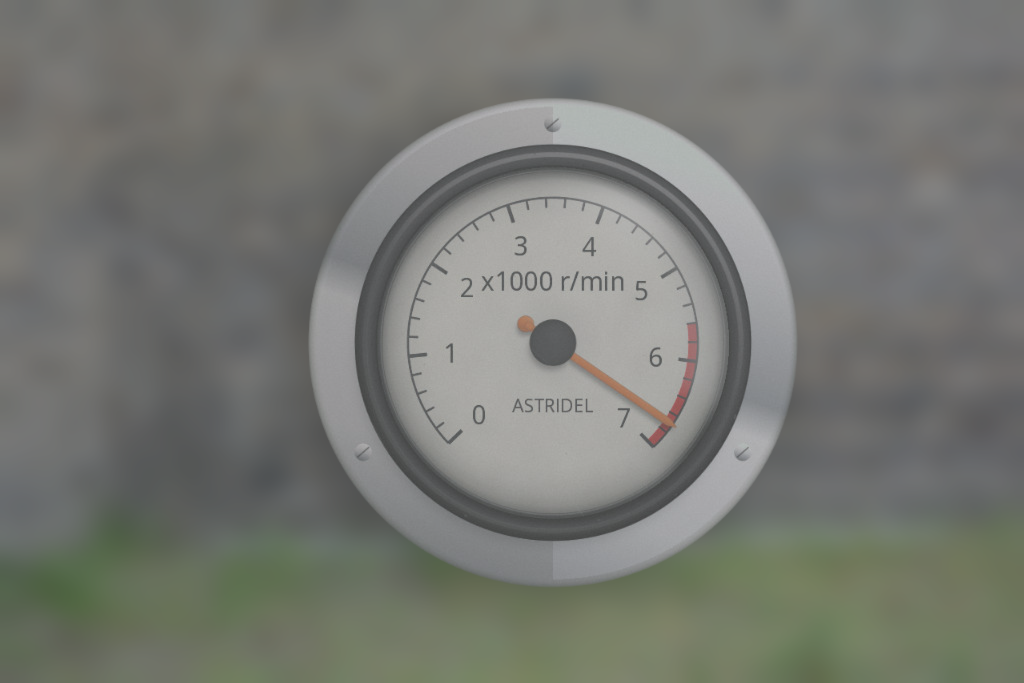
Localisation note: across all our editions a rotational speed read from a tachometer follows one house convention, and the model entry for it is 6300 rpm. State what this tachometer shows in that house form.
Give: 6700 rpm
